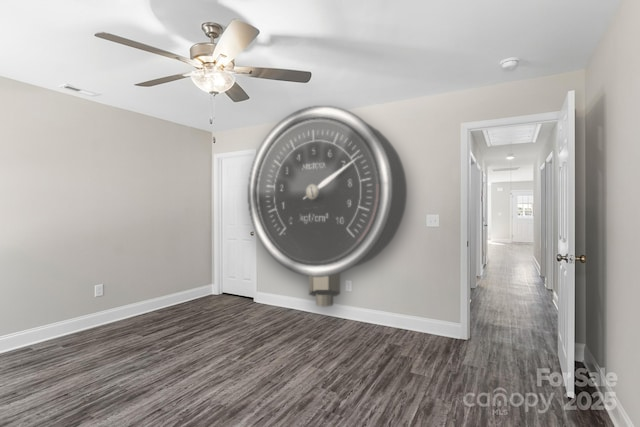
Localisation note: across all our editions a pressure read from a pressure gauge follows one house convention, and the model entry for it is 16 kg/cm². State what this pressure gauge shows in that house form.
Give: 7.2 kg/cm²
